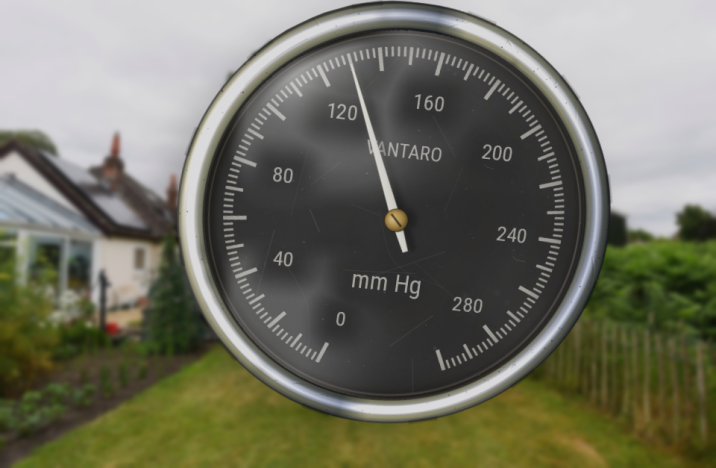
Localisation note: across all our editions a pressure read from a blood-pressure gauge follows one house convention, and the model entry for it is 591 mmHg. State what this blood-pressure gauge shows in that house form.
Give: 130 mmHg
